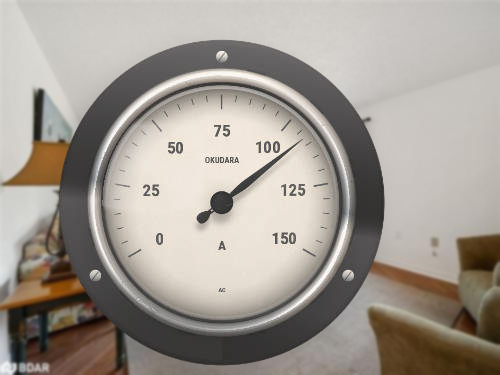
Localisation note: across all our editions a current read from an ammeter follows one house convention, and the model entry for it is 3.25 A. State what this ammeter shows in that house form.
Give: 107.5 A
